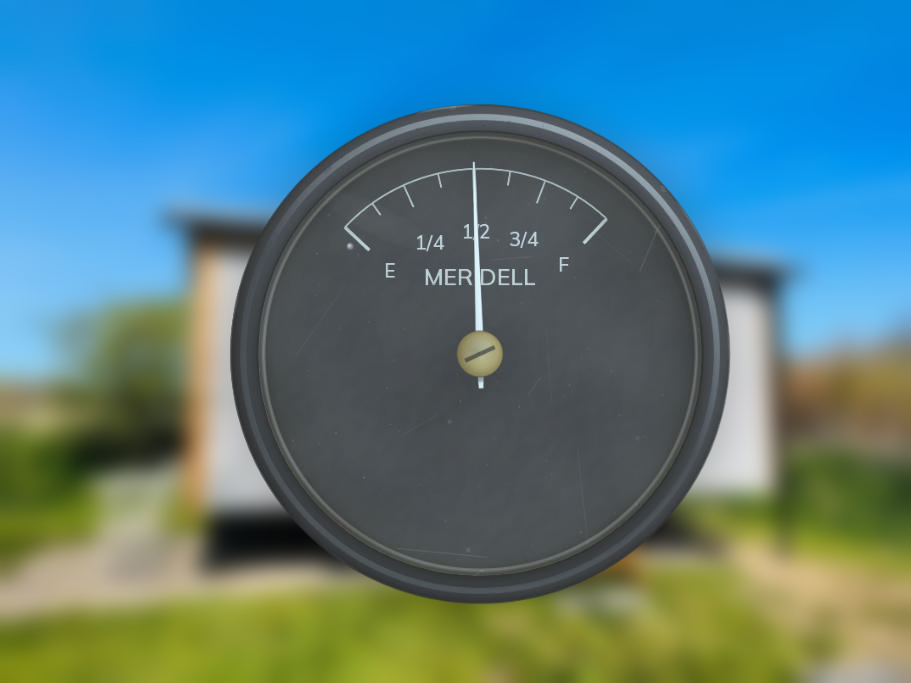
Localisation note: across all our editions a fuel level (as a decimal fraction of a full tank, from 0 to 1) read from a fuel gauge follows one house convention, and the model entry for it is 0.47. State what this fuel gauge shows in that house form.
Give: 0.5
